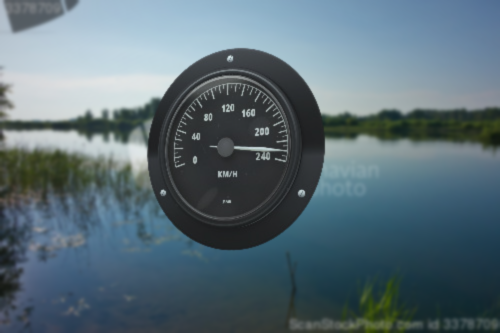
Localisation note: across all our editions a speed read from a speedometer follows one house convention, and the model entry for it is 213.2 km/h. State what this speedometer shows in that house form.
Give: 230 km/h
